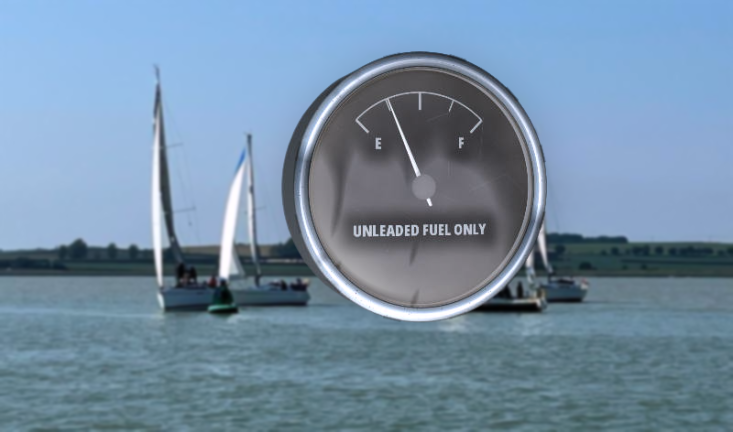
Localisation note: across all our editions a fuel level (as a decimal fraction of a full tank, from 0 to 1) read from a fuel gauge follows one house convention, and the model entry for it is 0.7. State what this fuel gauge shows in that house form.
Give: 0.25
